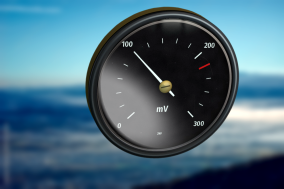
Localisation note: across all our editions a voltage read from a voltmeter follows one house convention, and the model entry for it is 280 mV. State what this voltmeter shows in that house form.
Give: 100 mV
